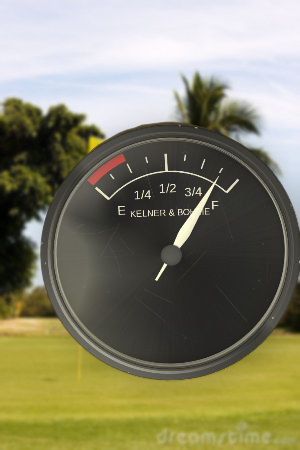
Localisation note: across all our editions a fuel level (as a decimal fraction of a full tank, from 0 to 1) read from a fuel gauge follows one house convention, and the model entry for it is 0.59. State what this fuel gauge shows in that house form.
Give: 0.875
